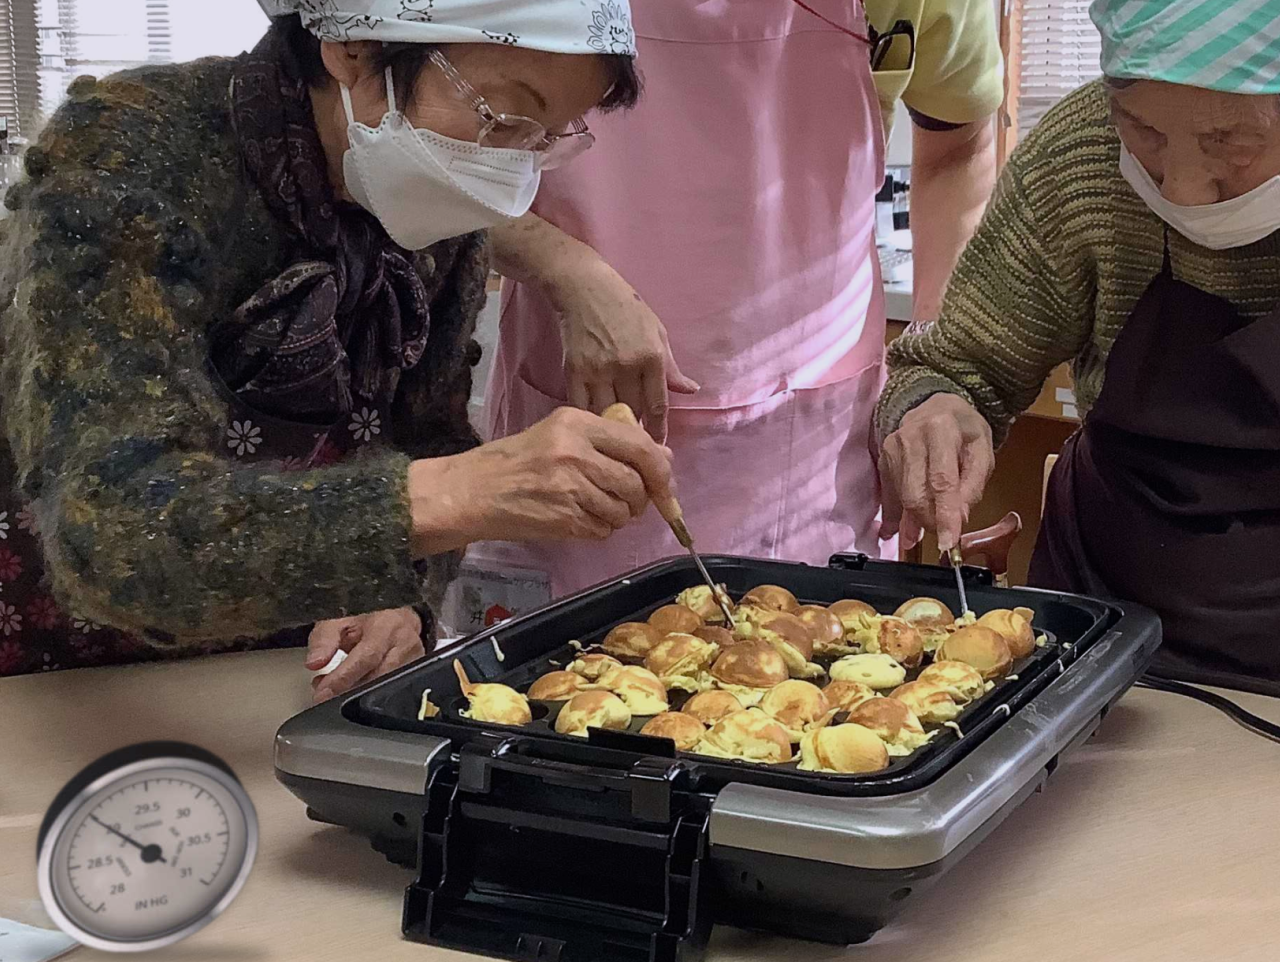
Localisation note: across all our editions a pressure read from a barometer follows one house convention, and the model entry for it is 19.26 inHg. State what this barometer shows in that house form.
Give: 29 inHg
